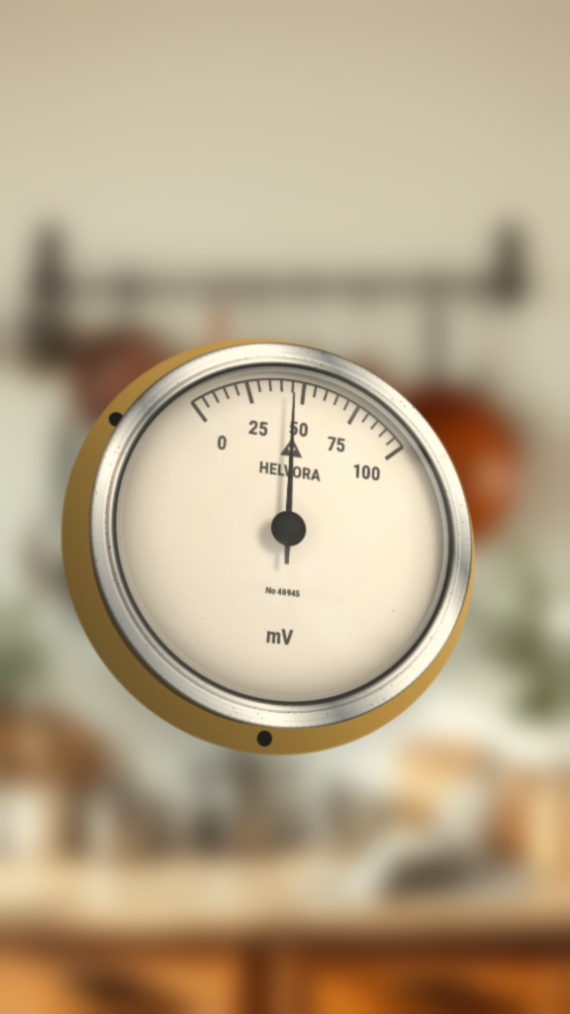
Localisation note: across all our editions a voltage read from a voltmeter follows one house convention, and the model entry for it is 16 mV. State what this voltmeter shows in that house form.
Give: 45 mV
